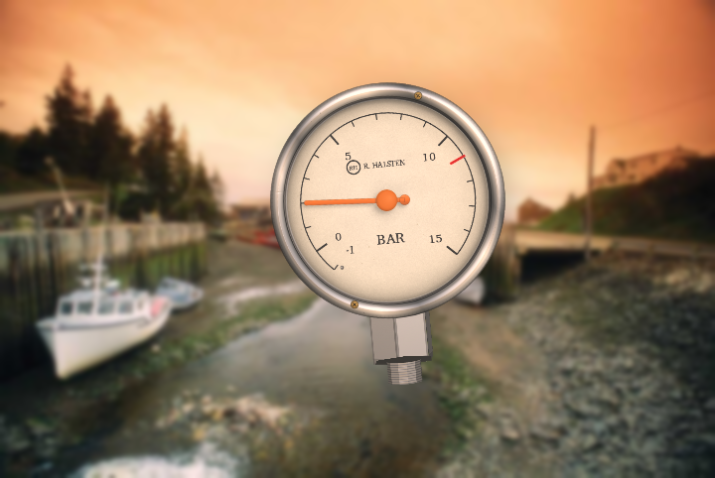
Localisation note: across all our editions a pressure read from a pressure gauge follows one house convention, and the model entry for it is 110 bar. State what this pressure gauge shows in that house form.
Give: 2 bar
